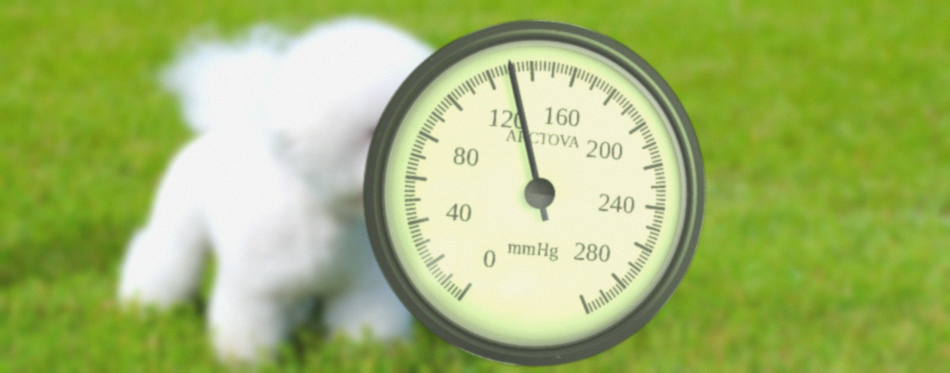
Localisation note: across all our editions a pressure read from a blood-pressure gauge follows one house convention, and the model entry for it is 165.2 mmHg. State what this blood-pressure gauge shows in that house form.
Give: 130 mmHg
